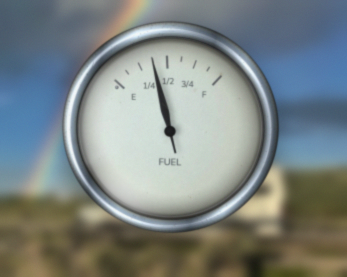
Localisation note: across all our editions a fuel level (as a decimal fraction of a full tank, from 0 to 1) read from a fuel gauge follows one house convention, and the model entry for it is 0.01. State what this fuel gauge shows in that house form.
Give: 0.375
